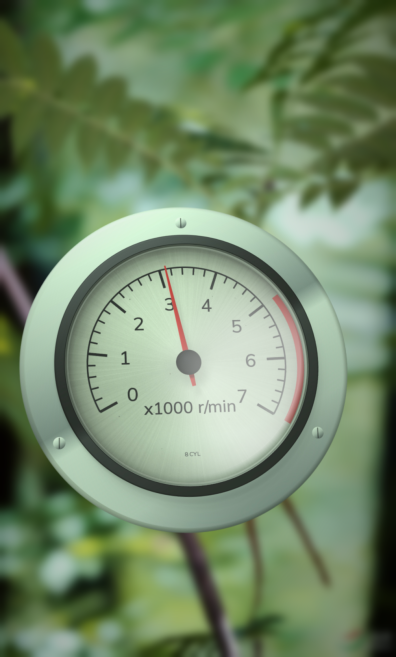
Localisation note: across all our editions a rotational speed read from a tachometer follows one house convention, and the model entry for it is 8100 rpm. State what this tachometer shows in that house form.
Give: 3100 rpm
